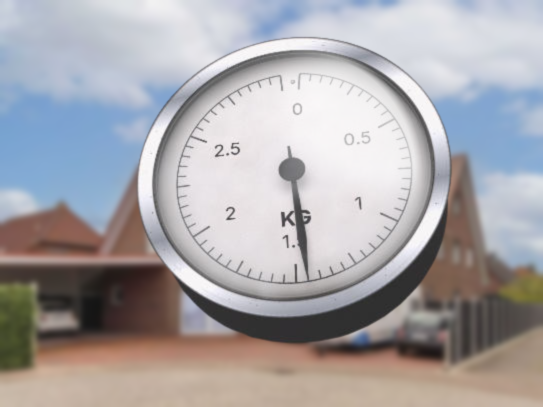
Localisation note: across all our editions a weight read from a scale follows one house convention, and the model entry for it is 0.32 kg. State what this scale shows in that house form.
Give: 1.45 kg
